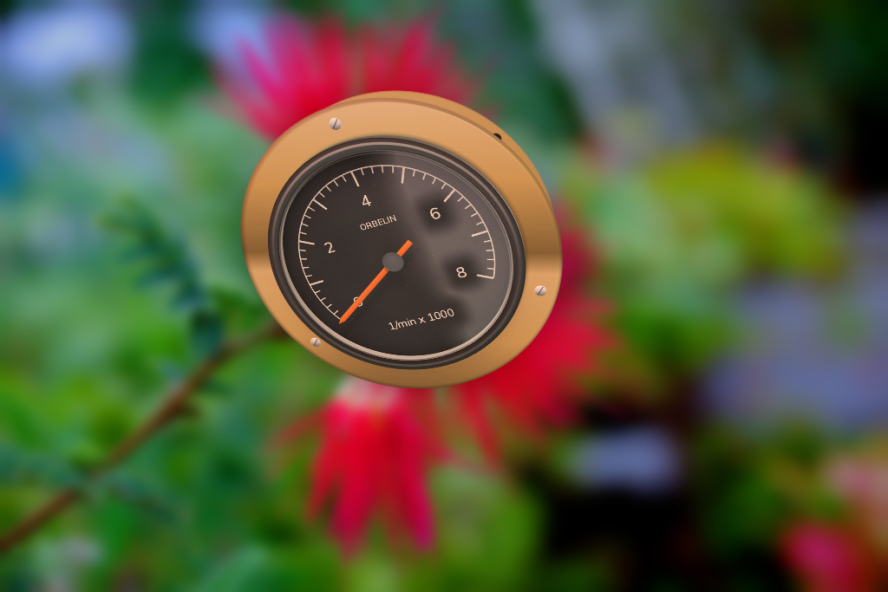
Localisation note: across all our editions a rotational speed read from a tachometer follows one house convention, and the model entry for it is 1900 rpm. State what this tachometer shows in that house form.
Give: 0 rpm
